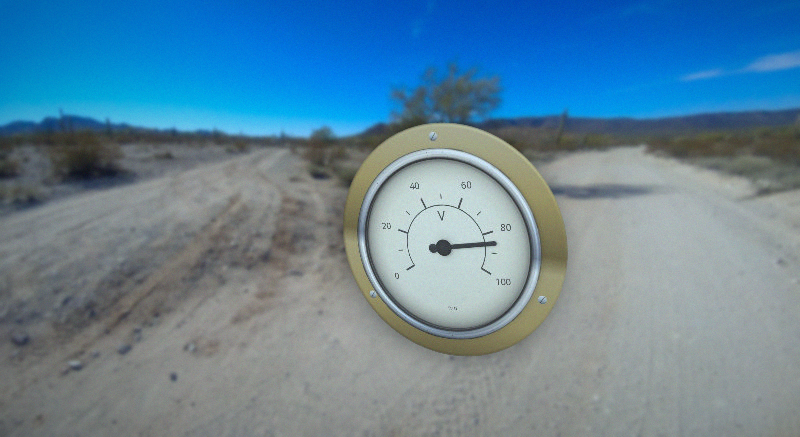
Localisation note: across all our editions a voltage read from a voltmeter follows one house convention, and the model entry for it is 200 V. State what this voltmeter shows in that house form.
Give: 85 V
